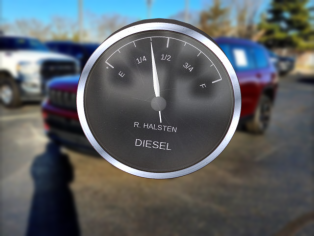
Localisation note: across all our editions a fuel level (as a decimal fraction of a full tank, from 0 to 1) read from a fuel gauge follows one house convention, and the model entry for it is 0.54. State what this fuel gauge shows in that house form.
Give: 0.375
